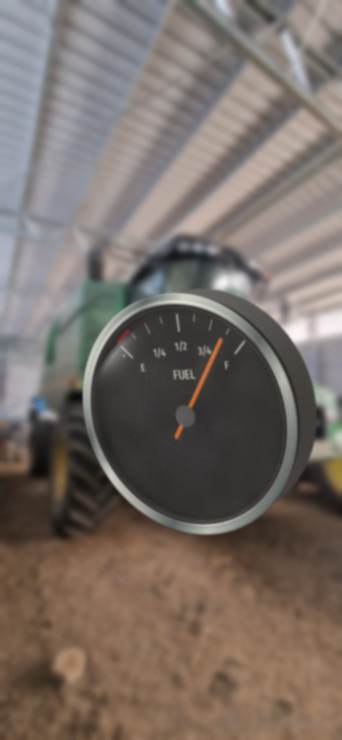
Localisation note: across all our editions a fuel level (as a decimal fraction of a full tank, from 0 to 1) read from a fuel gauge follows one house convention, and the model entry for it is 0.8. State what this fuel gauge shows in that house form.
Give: 0.875
